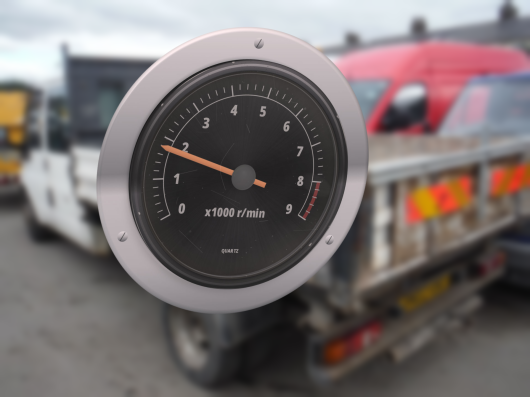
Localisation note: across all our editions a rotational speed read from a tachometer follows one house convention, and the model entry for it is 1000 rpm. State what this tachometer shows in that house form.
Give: 1800 rpm
